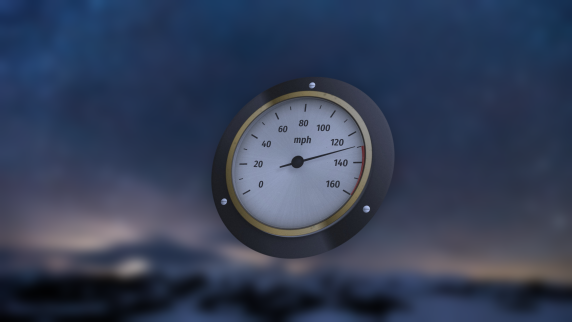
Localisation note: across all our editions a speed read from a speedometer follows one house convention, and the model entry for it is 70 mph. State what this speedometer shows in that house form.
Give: 130 mph
